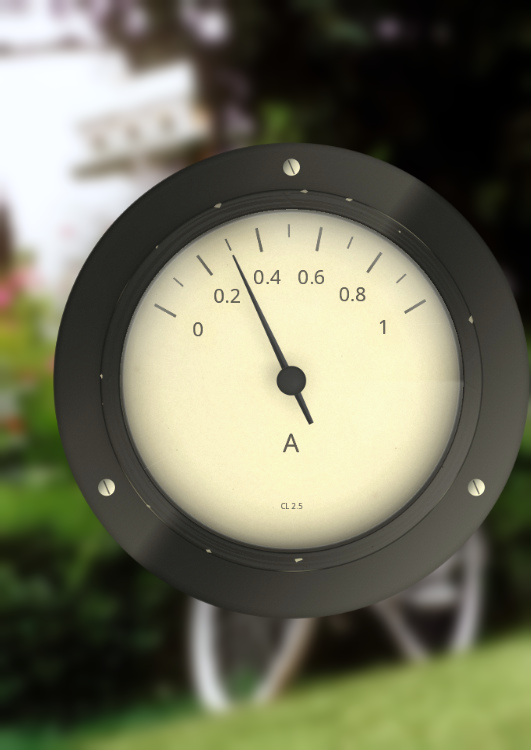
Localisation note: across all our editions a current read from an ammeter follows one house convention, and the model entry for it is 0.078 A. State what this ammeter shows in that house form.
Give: 0.3 A
